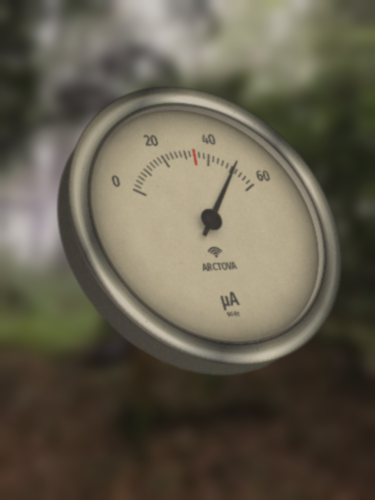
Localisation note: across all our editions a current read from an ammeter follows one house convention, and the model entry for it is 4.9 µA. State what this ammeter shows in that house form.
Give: 50 µA
